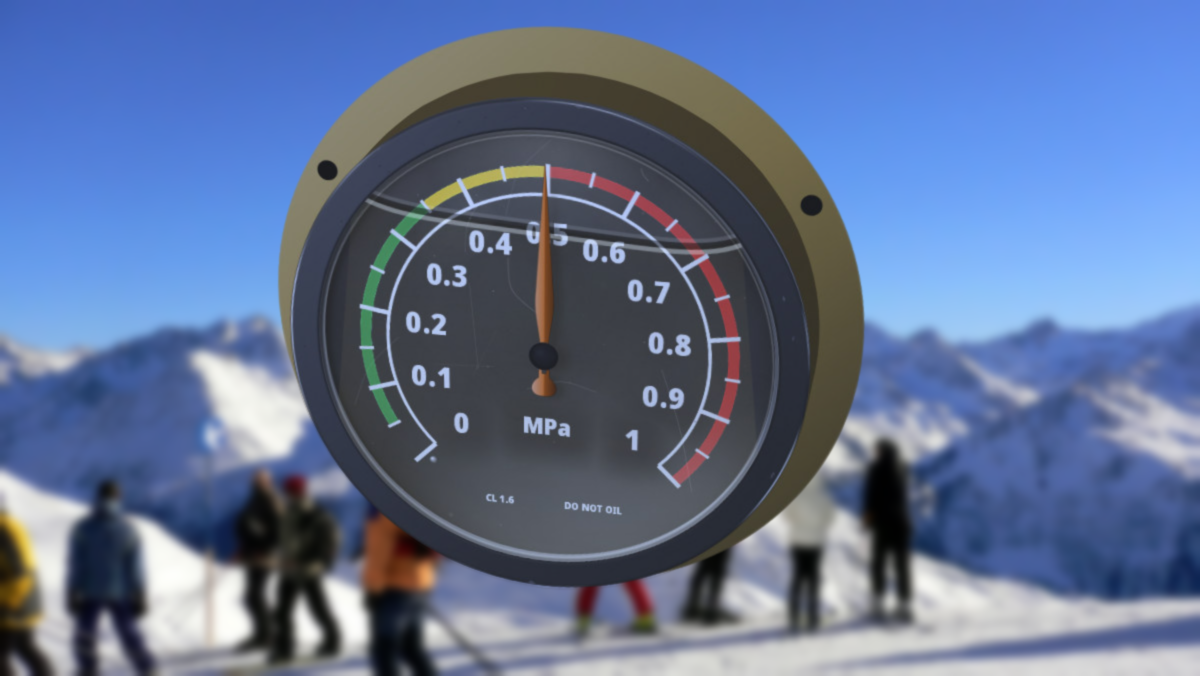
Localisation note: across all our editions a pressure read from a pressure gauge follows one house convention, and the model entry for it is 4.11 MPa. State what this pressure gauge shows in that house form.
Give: 0.5 MPa
